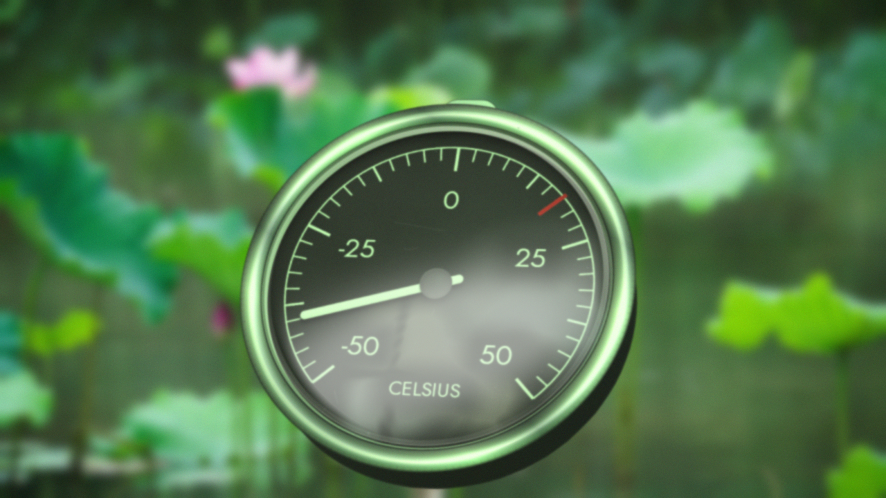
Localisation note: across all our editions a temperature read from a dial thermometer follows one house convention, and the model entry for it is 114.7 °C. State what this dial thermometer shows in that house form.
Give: -40 °C
